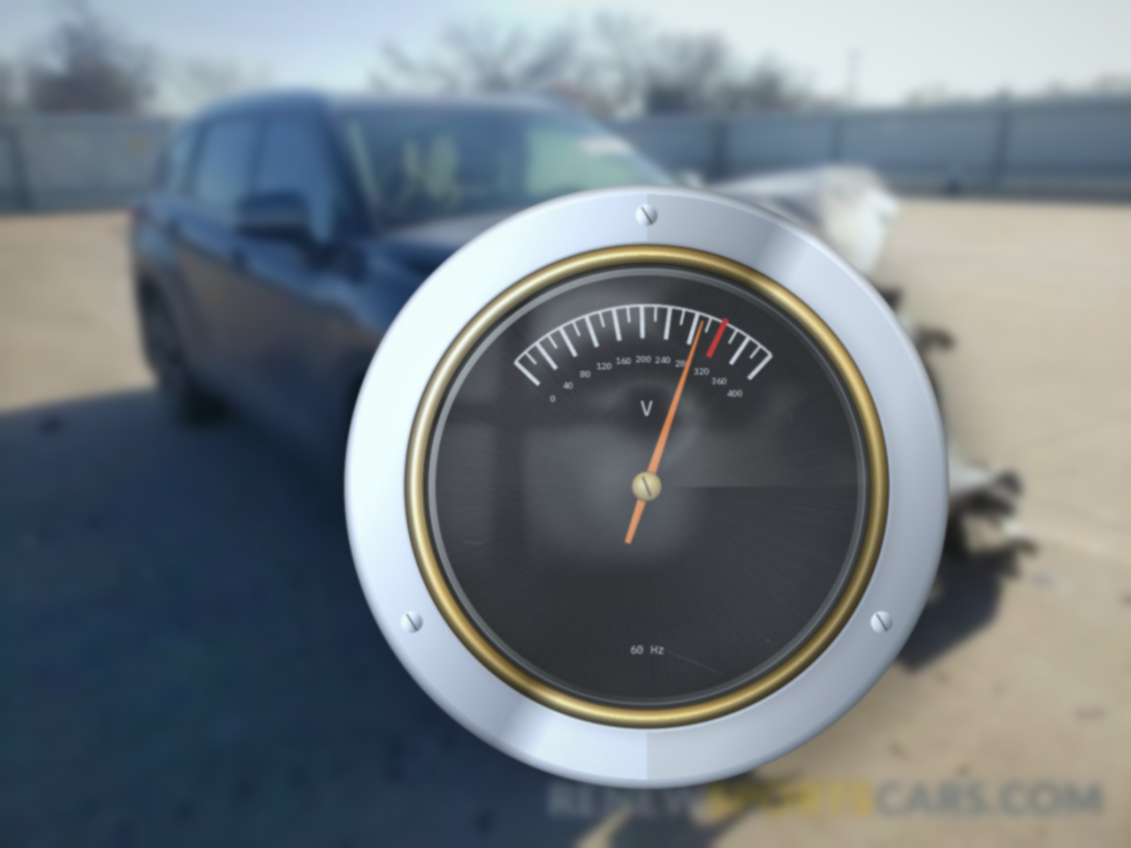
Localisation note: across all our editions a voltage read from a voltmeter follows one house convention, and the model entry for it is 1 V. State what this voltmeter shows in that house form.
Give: 290 V
